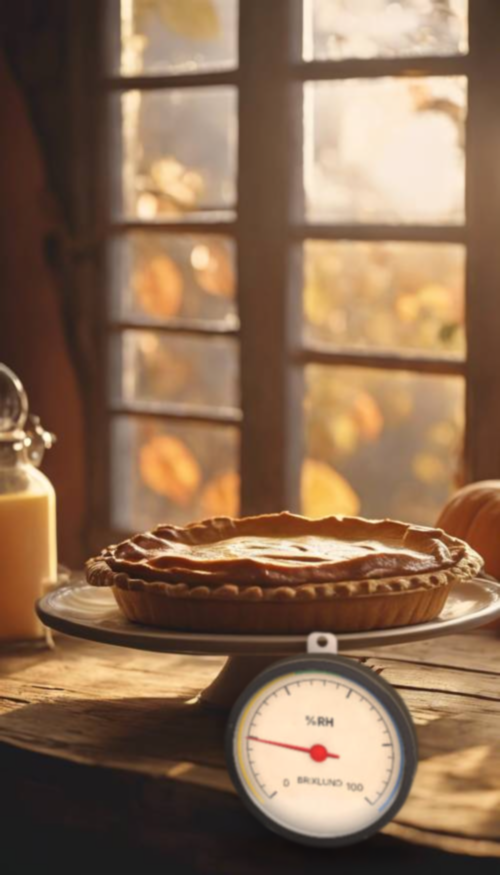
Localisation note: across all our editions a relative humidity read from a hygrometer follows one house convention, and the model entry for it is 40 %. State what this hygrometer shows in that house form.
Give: 20 %
